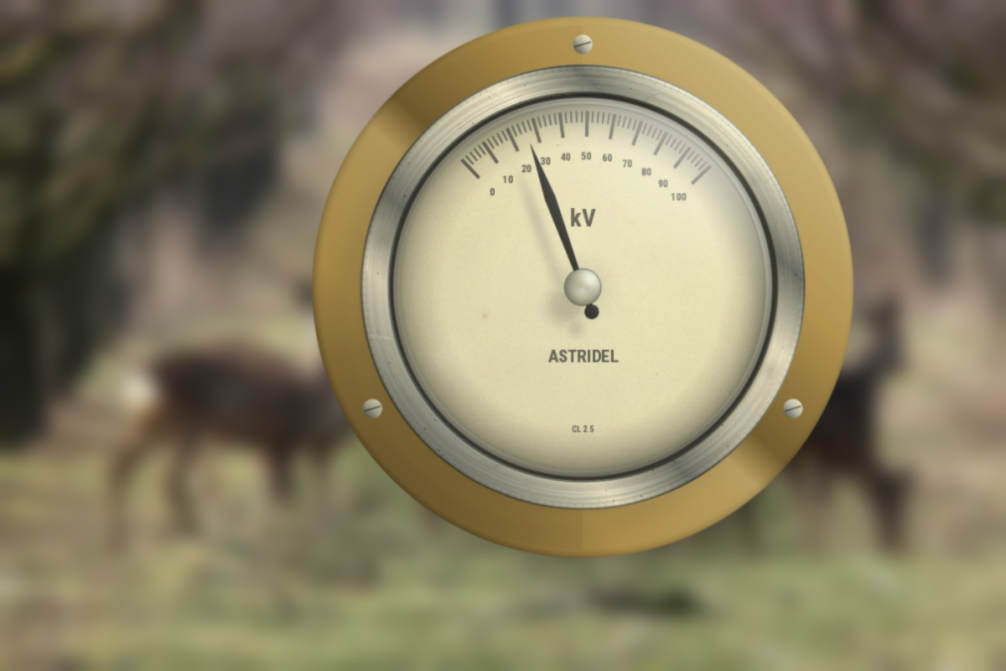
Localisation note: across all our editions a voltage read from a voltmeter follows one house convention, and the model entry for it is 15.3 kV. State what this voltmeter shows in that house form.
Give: 26 kV
